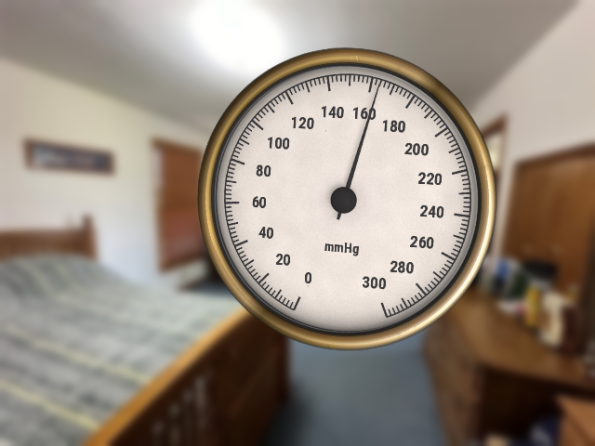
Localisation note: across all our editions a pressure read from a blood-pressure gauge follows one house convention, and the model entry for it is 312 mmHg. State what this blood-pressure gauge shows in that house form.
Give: 164 mmHg
